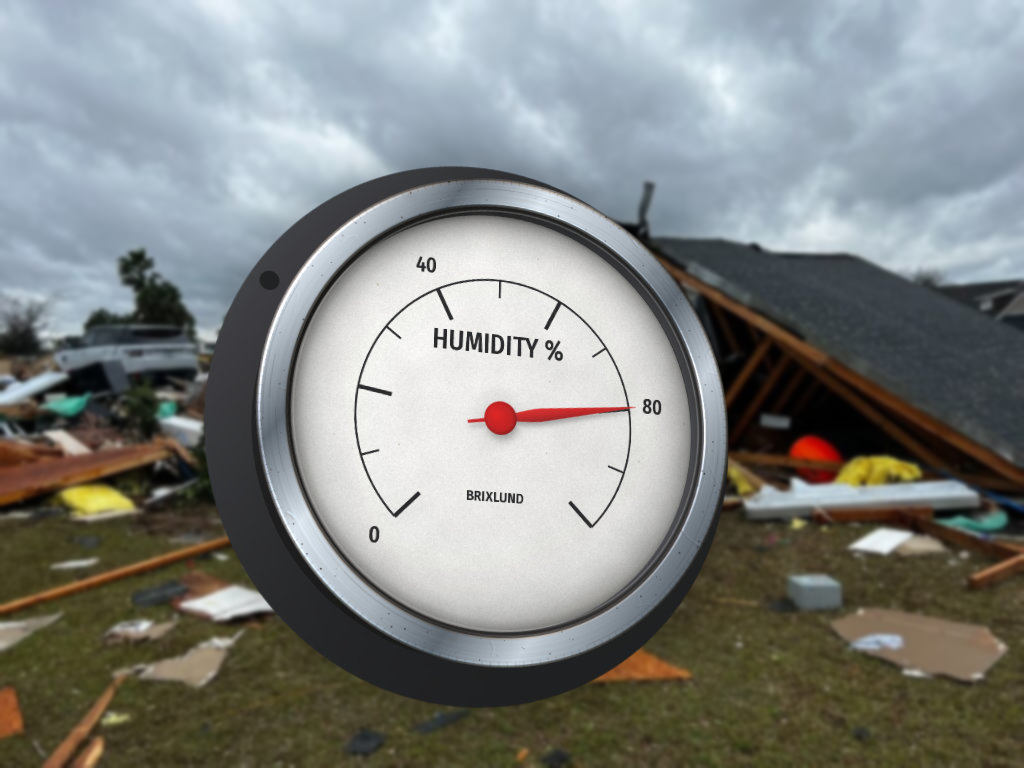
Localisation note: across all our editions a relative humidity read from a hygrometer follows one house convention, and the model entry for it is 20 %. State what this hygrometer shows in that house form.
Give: 80 %
